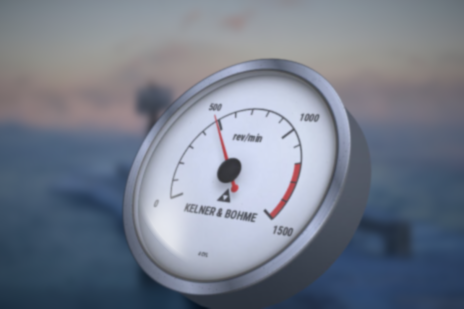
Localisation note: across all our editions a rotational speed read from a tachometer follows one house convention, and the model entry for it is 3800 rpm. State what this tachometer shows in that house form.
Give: 500 rpm
